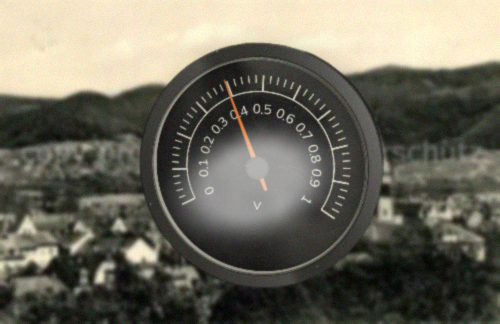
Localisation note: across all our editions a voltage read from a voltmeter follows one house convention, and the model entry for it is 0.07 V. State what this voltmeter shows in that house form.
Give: 0.4 V
